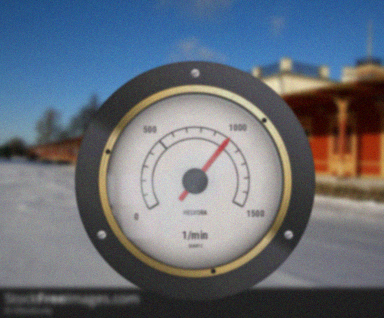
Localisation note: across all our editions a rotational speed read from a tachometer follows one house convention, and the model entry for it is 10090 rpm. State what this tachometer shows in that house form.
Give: 1000 rpm
